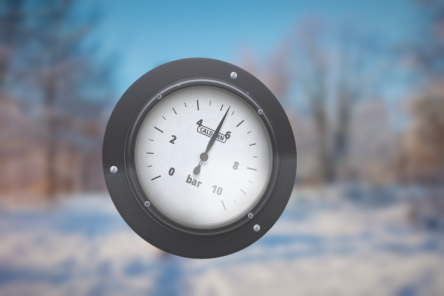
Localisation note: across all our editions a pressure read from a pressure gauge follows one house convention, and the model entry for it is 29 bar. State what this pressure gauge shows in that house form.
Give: 5.25 bar
